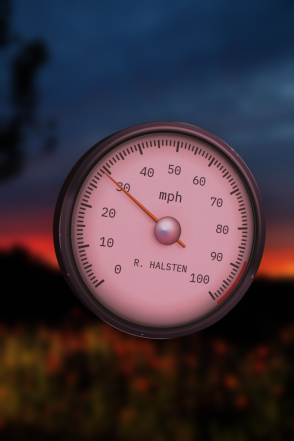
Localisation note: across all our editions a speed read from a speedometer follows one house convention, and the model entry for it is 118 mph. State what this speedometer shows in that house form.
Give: 29 mph
